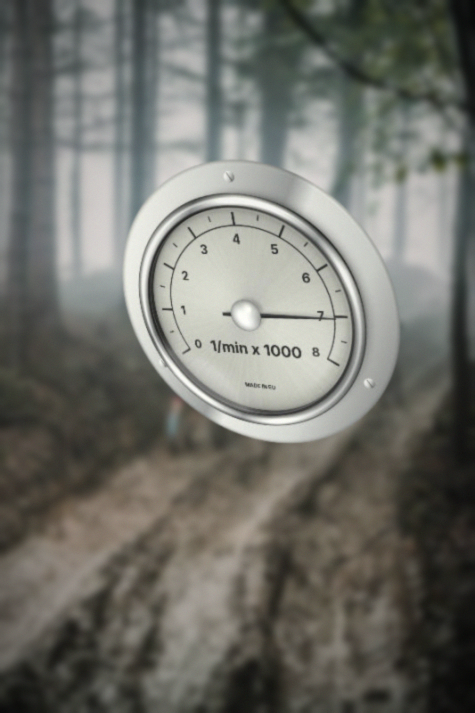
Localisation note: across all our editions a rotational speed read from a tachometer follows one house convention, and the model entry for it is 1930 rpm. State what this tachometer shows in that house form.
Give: 7000 rpm
